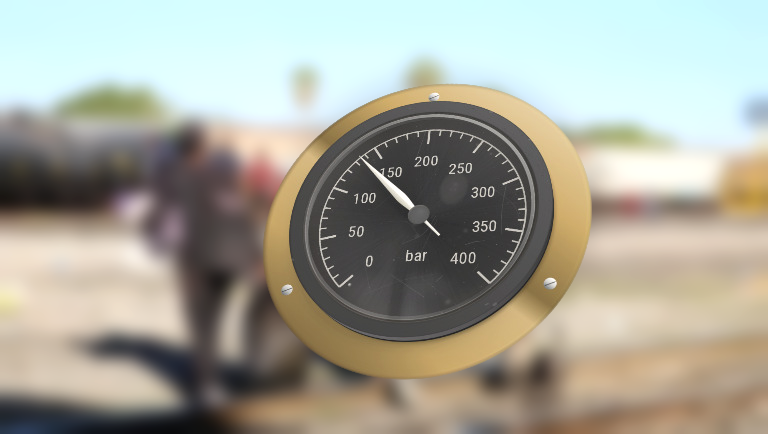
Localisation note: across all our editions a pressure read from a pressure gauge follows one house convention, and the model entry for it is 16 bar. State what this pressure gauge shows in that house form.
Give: 135 bar
